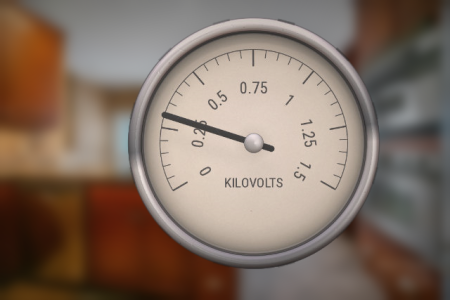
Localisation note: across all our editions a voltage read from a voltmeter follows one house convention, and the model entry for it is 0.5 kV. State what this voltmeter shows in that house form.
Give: 0.3 kV
